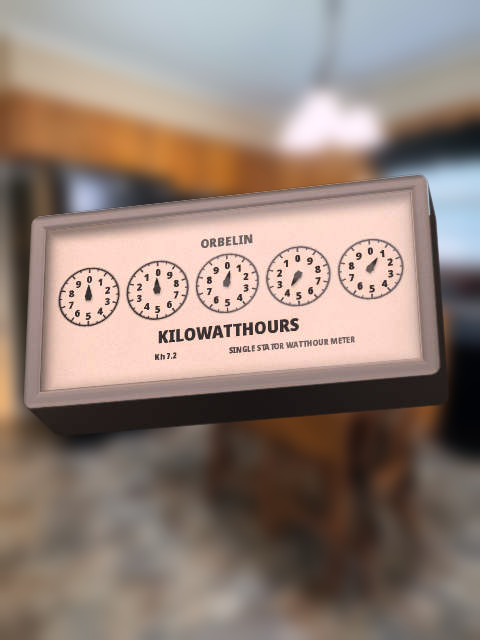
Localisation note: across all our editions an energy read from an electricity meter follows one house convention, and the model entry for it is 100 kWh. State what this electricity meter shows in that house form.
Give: 41 kWh
